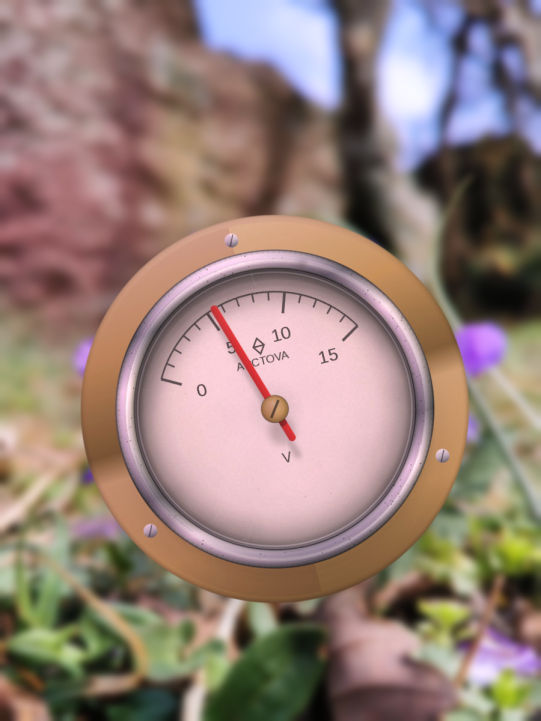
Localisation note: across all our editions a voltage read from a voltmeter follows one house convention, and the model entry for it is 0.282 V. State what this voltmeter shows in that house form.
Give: 5.5 V
